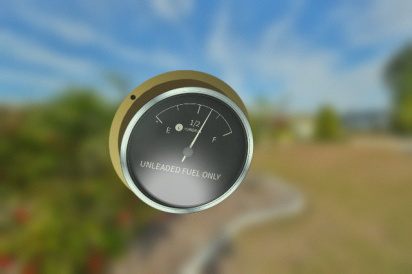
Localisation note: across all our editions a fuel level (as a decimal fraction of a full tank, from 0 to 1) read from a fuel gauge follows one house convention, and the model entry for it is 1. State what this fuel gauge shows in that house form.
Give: 0.625
